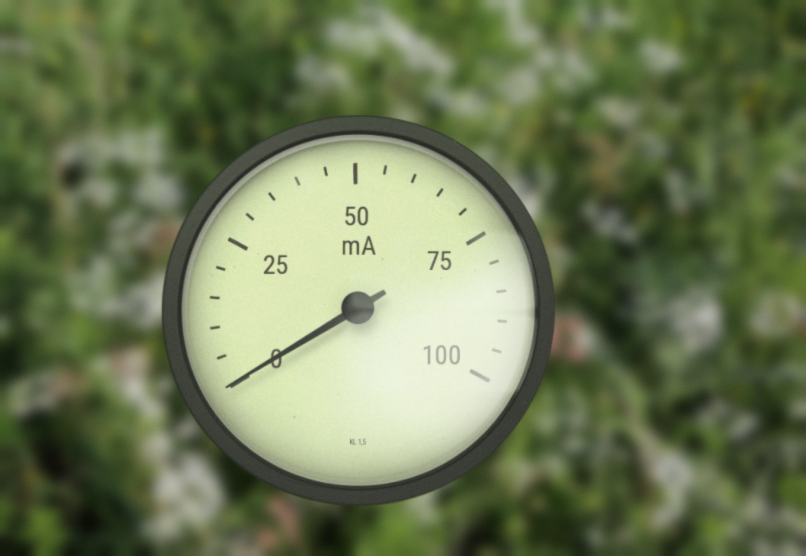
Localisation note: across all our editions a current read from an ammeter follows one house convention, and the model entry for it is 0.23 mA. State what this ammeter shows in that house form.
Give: 0 mA
